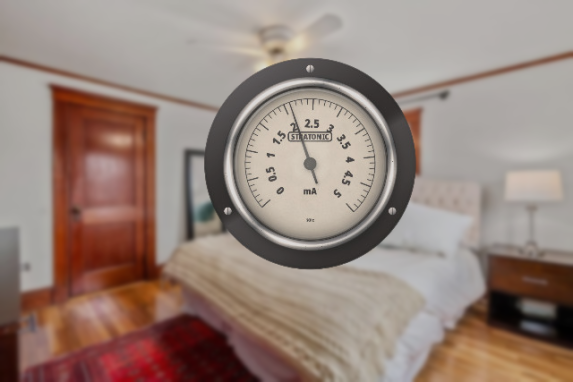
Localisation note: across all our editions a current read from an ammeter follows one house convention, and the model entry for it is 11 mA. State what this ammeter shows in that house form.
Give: 2.1 mA
